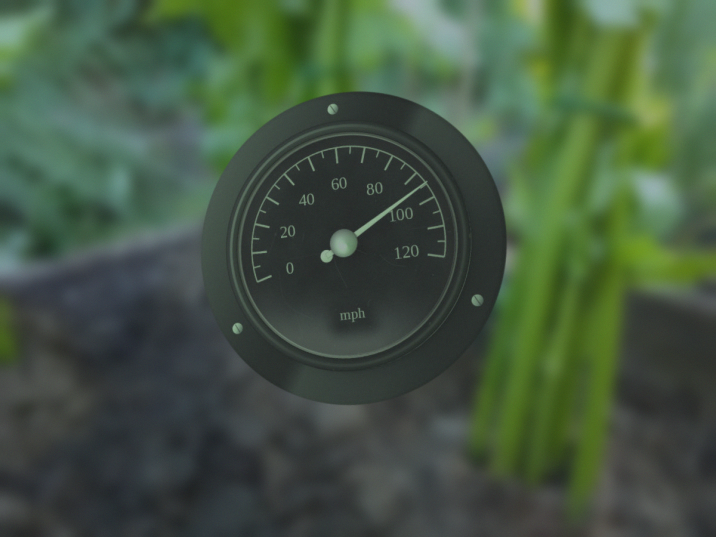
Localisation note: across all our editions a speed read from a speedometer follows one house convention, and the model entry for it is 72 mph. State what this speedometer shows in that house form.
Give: 95 mph
